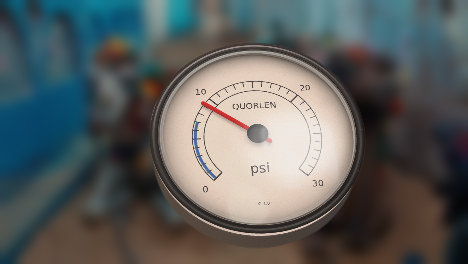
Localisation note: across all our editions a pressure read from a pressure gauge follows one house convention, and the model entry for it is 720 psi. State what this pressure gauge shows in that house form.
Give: 9 psi
